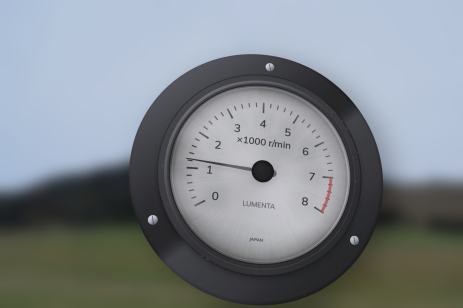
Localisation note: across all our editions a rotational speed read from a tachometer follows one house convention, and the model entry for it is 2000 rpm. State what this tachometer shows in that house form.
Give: 1200 rpm
